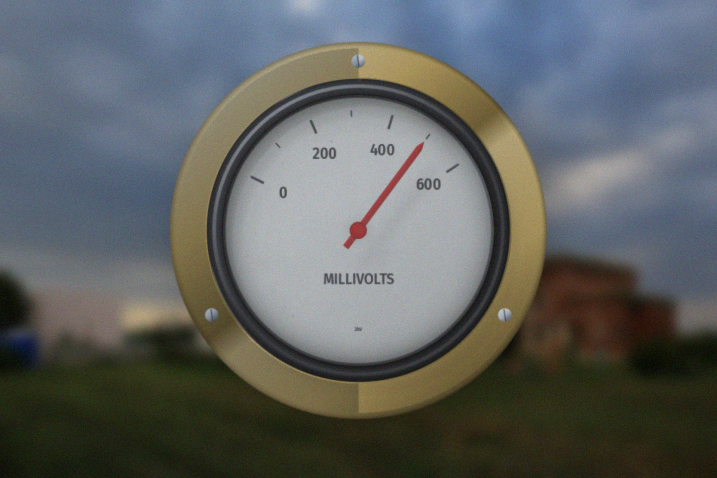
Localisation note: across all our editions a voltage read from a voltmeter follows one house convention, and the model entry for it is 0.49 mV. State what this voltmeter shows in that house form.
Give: 500 mV
